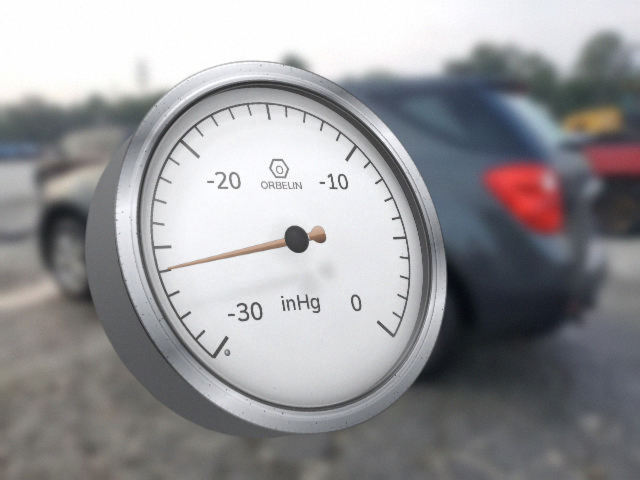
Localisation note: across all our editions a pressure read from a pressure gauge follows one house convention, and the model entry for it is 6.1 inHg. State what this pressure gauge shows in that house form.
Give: -26 inHg
